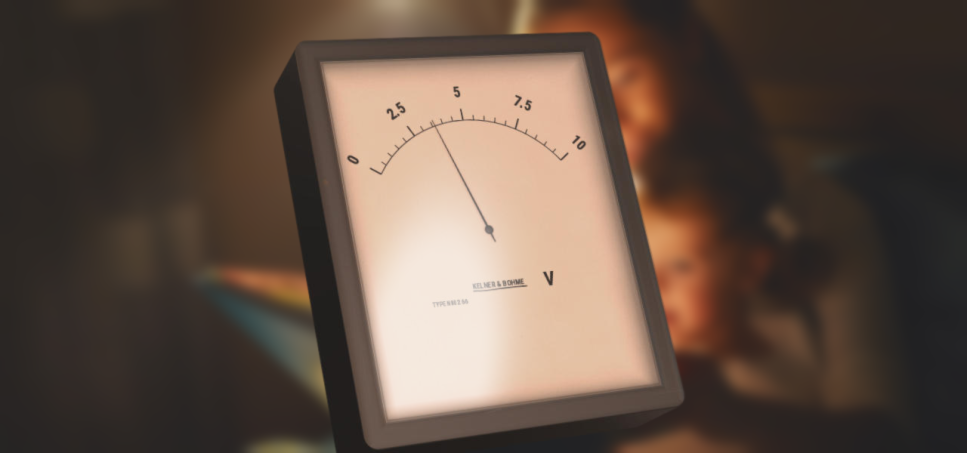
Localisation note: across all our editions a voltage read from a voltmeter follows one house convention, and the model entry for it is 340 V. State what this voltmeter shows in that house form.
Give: 3.5 V
